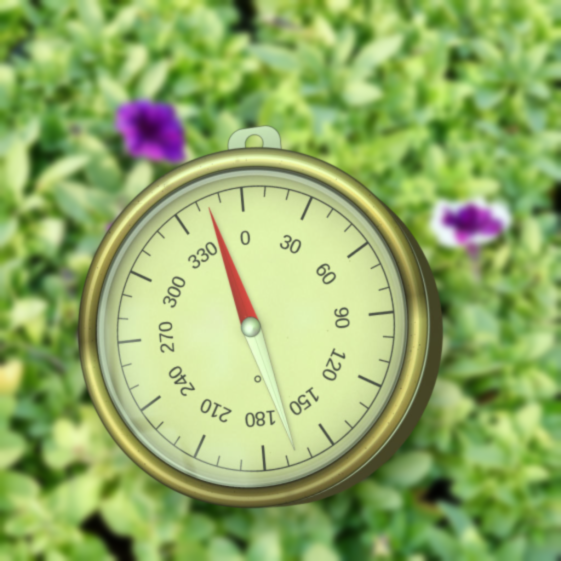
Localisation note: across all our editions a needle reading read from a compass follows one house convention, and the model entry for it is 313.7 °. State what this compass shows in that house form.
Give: 345 °
